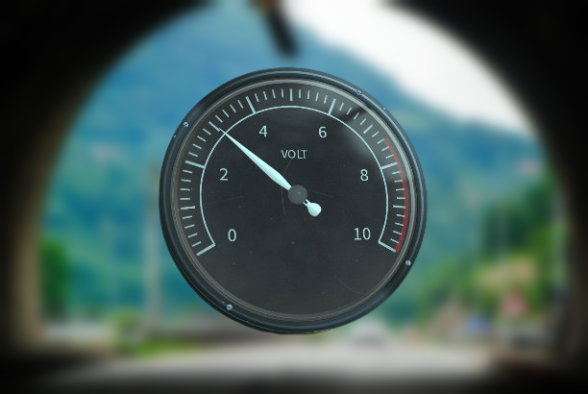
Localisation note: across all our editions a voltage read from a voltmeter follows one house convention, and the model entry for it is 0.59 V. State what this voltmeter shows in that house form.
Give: 3 V
